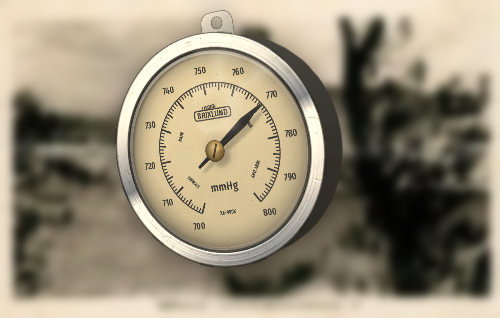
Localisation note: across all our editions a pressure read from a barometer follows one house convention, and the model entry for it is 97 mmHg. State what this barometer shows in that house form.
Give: 770 mmHg
